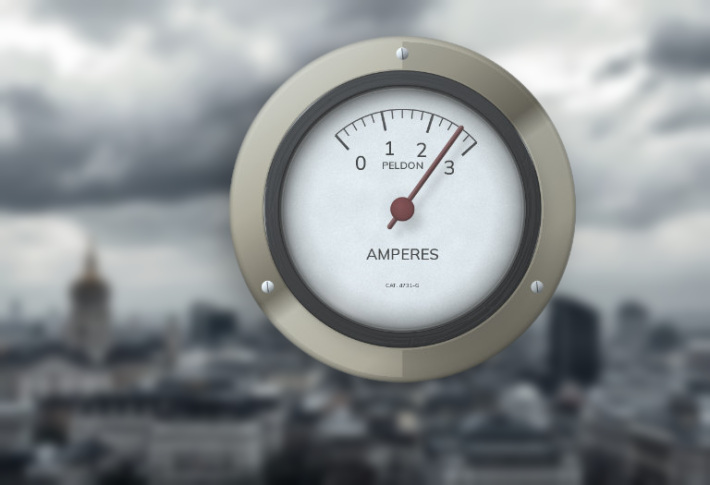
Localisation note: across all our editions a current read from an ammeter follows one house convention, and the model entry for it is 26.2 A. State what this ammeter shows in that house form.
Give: 2.6 A
